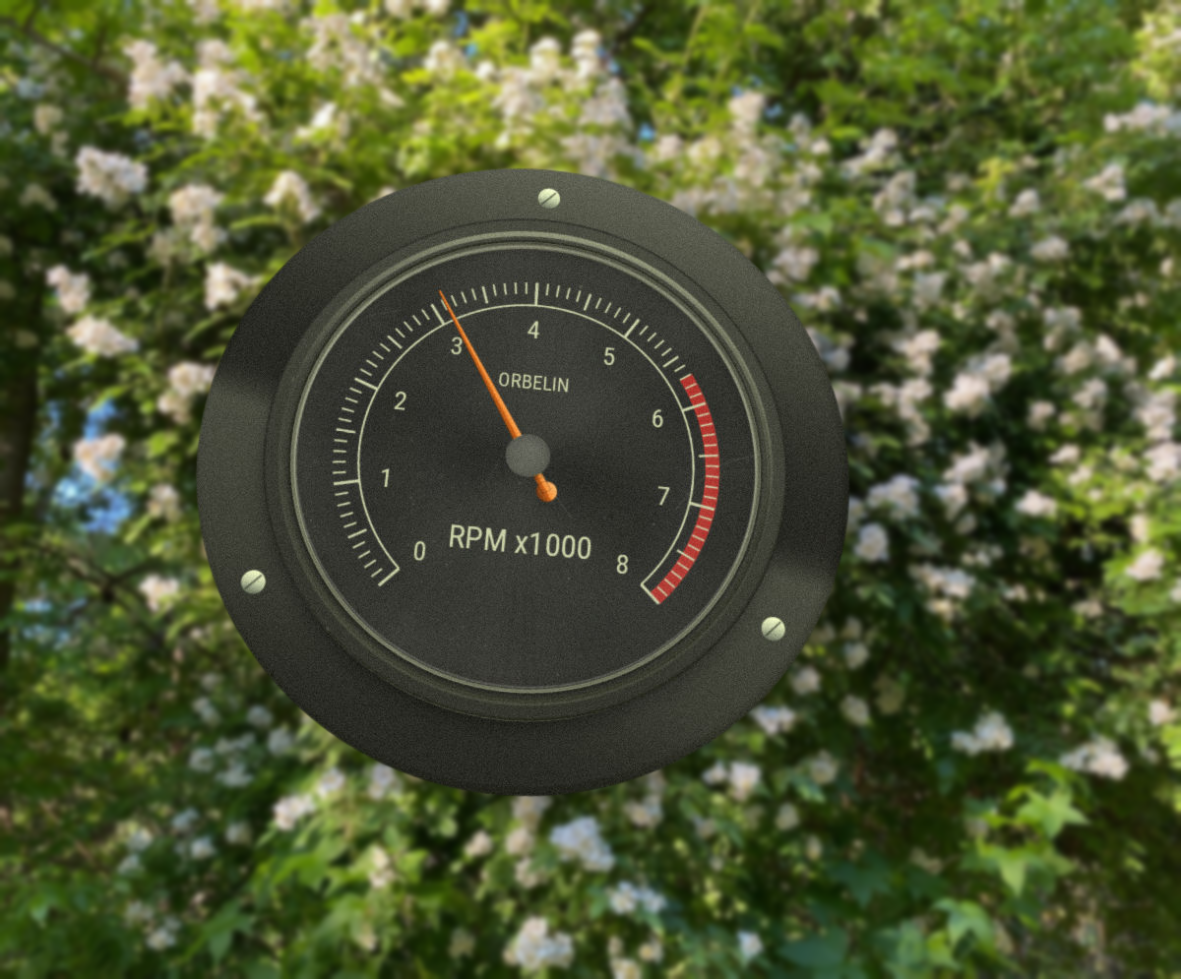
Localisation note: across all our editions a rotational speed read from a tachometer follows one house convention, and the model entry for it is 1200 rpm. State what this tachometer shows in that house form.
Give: 3100 rpm
